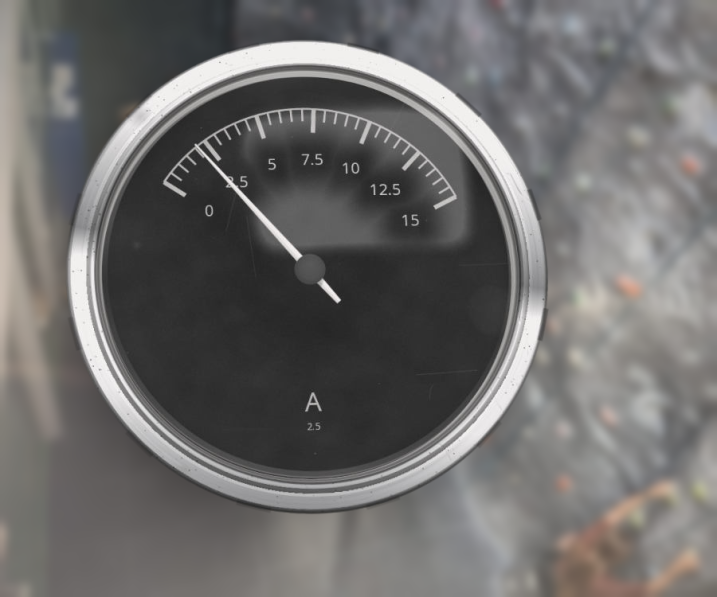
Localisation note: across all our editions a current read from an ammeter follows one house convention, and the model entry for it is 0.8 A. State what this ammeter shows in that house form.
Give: 2 A
